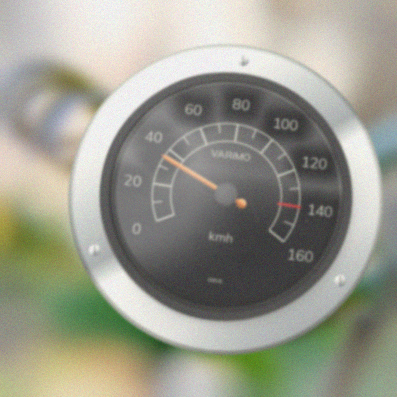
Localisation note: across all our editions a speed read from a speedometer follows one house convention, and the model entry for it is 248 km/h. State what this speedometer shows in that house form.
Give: 35 km/h
